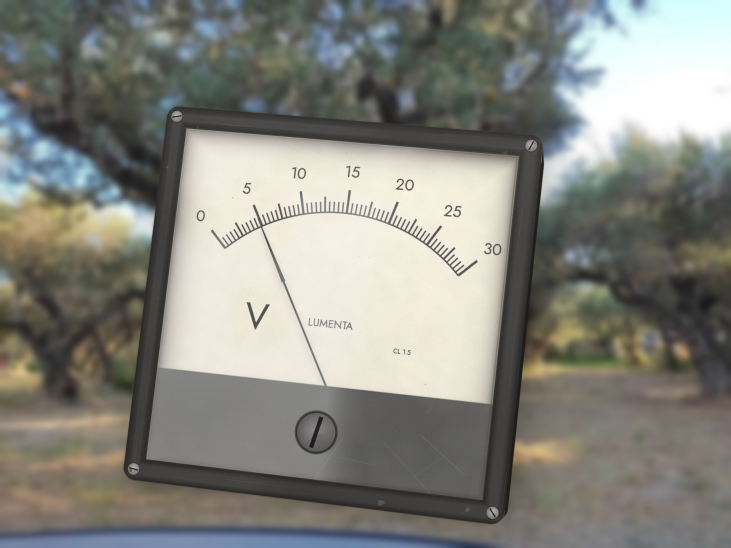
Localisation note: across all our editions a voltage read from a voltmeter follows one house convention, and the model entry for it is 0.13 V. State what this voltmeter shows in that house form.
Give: 5 V
